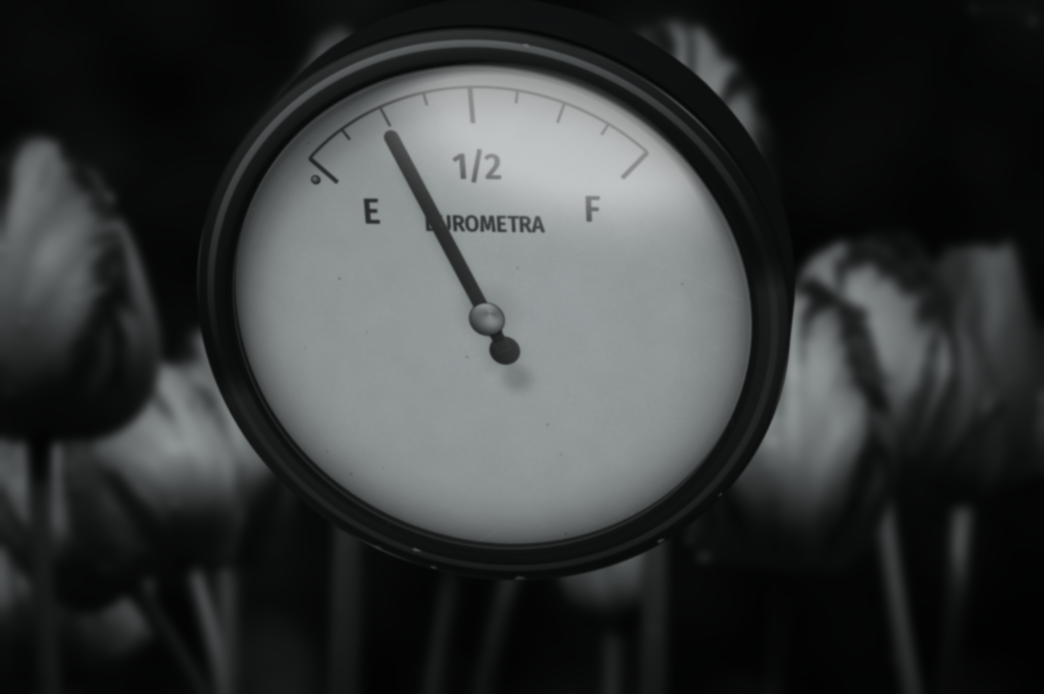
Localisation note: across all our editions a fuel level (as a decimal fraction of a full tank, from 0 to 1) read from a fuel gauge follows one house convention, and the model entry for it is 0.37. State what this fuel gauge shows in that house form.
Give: 0.25
